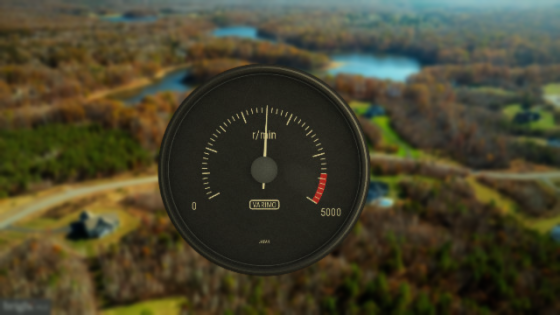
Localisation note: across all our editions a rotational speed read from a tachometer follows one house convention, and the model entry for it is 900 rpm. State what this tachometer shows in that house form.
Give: 2500 rpm
